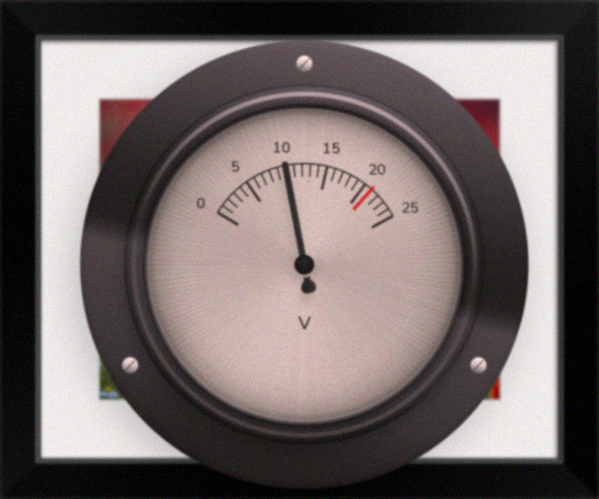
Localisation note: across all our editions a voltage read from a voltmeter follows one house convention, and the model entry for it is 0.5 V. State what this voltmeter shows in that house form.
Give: 10 V
